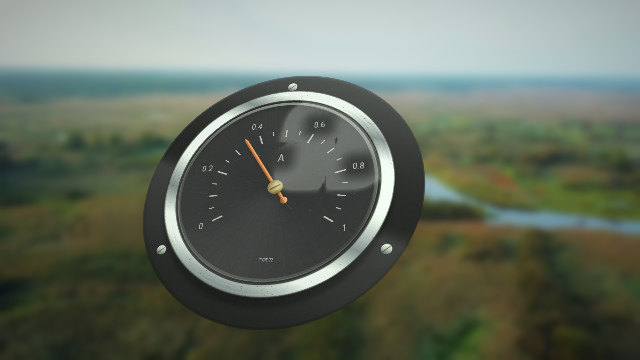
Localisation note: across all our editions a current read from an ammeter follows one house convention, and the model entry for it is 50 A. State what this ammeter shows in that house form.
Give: 0.35 A
